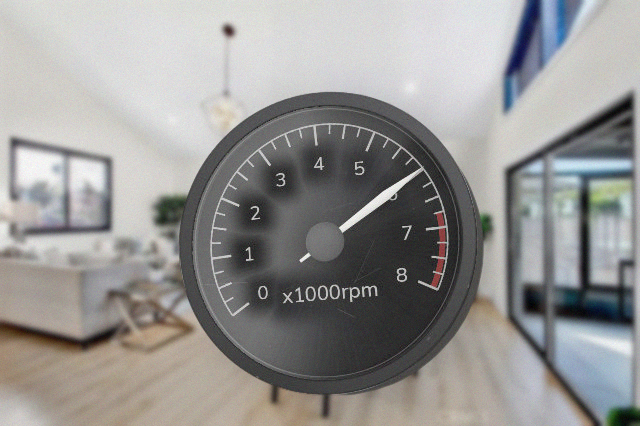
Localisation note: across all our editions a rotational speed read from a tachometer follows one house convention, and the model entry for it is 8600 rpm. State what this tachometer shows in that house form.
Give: 6000 rpm
